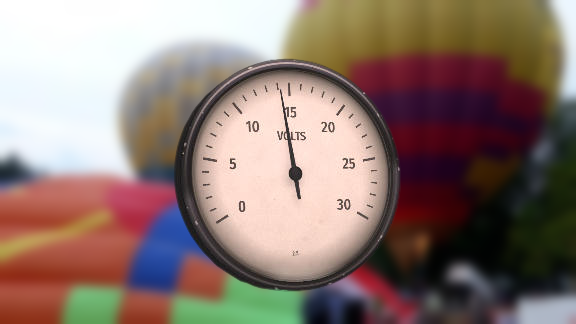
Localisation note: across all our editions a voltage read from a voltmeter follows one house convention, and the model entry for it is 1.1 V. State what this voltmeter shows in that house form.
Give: 14 V
